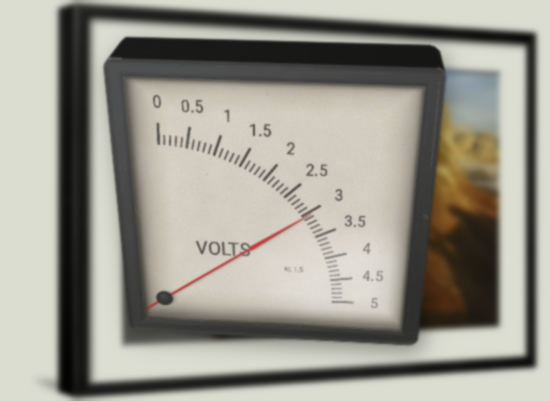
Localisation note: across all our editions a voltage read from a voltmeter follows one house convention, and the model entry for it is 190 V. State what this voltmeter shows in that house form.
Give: 3 V
